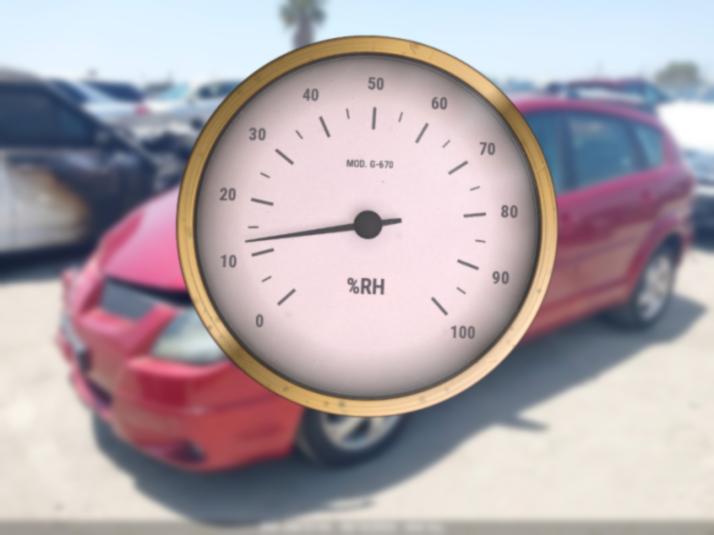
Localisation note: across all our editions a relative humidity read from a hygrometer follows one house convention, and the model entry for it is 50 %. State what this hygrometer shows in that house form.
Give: 12.5 %
